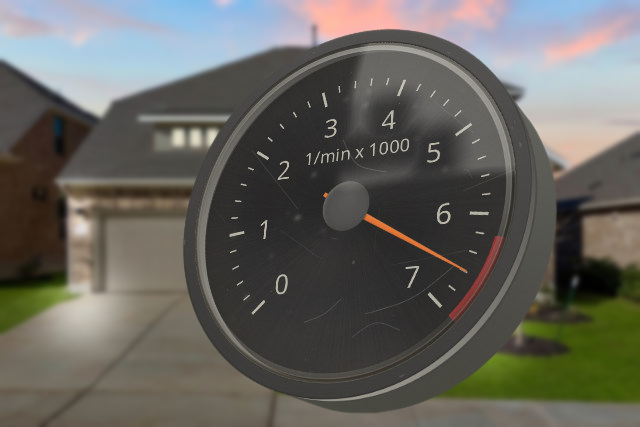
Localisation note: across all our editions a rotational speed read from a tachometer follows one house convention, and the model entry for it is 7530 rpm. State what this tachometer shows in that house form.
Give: 6600 rpm
